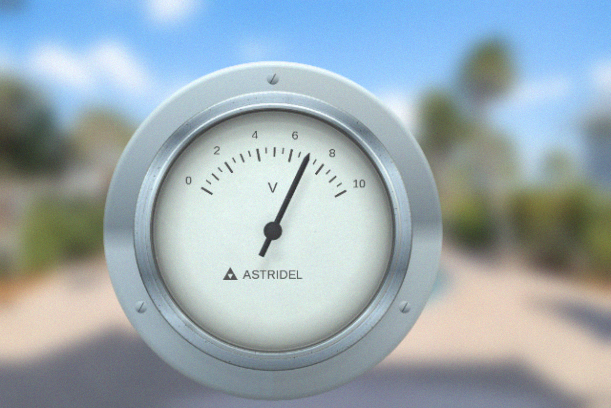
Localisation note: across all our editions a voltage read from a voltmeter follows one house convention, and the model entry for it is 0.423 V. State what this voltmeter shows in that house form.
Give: 7 V
